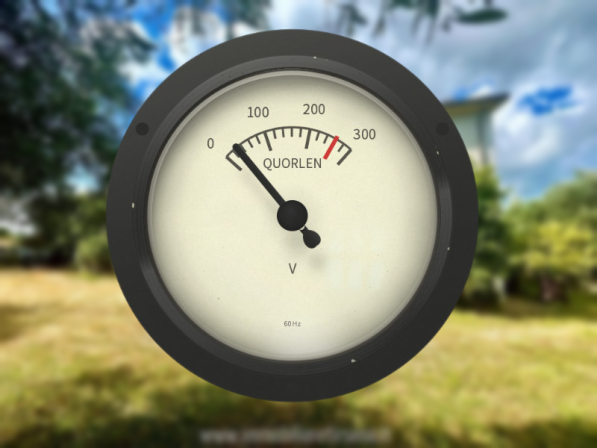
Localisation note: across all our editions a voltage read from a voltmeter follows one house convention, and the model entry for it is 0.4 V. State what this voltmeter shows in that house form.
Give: 30 V
